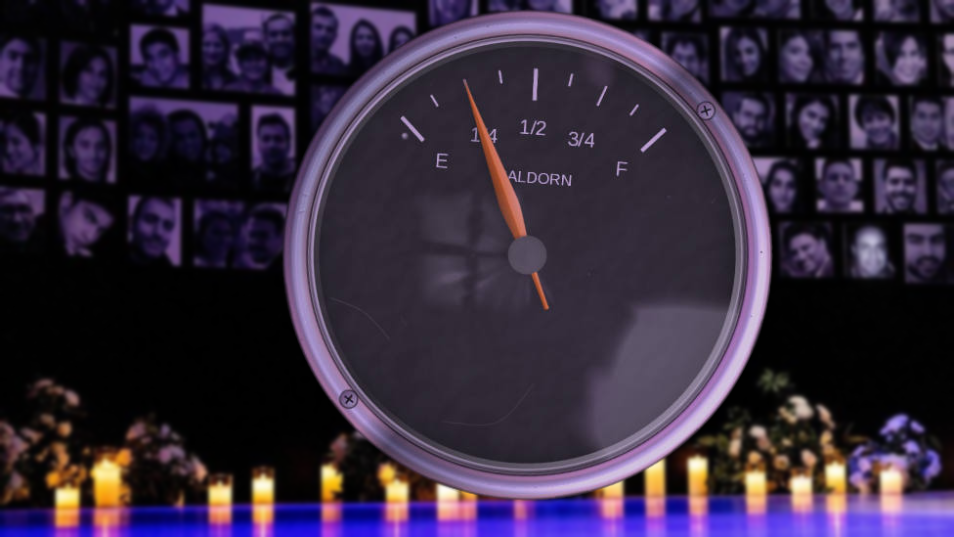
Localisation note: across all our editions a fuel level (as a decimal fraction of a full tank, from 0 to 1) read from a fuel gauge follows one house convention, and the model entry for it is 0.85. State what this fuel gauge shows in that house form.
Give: 0.25
